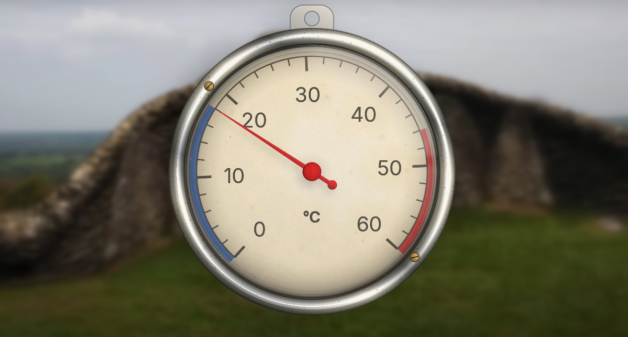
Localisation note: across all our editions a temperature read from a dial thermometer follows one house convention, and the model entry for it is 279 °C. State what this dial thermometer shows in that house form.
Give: 18 °C
